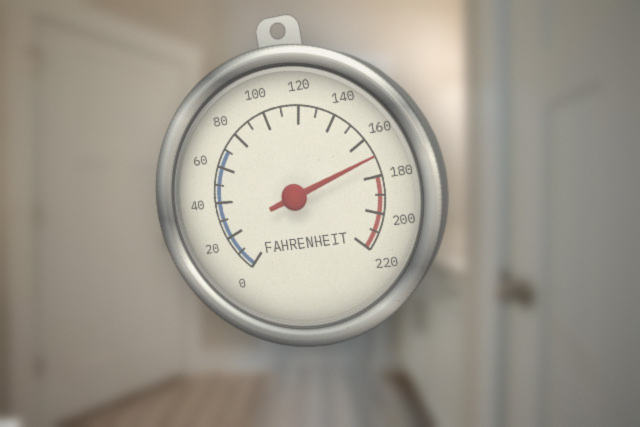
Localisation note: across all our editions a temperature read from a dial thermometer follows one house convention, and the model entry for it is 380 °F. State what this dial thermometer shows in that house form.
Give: 170 °F
